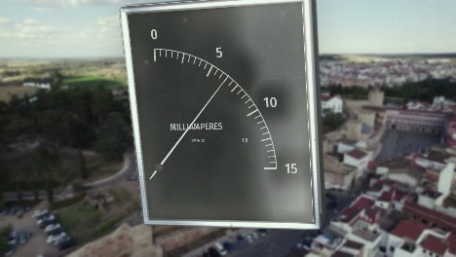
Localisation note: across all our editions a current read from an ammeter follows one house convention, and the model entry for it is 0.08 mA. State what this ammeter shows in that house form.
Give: 6.5 mA
